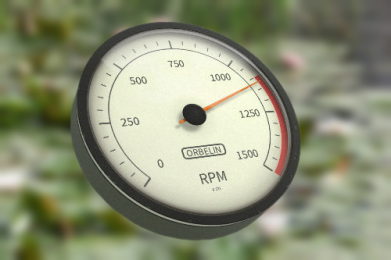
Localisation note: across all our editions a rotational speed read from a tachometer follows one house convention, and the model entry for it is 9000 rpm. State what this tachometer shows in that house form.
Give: 1125 rpm
